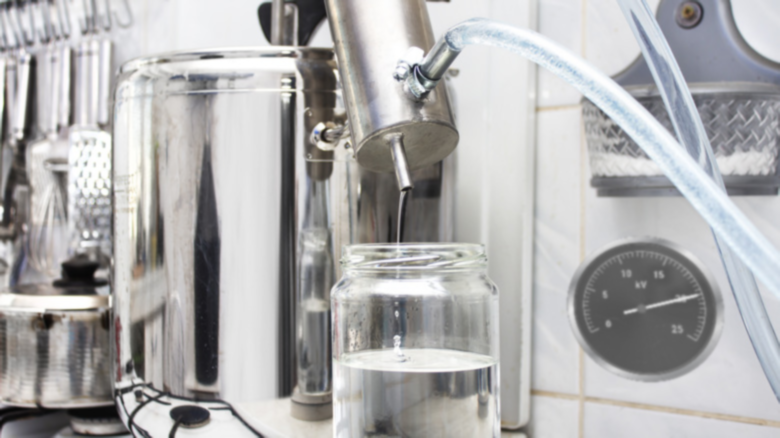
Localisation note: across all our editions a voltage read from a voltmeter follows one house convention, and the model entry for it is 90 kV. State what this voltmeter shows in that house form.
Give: 20 kV
